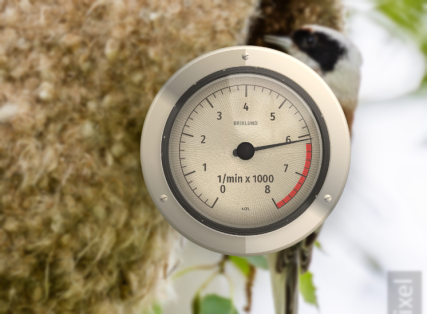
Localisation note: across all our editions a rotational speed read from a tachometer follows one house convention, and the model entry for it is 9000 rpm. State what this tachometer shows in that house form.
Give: 6100 rpm
